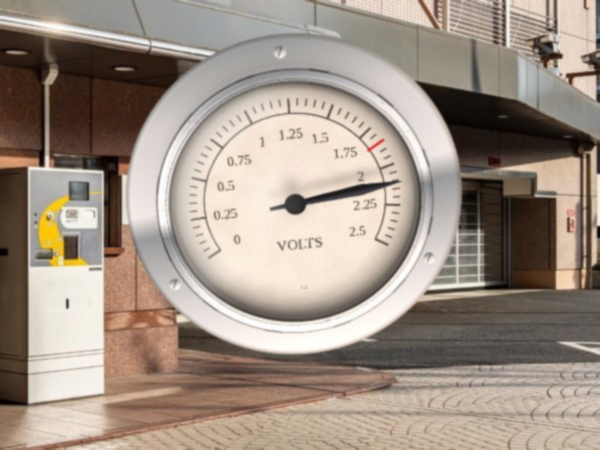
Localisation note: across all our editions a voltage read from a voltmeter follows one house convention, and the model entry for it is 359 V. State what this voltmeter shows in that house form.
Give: 2.1 V
